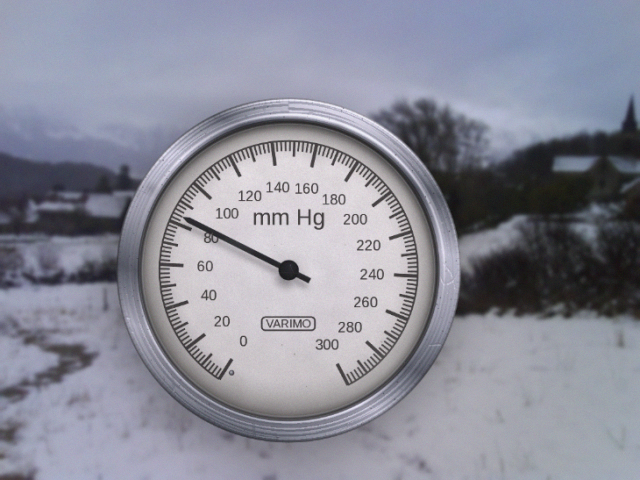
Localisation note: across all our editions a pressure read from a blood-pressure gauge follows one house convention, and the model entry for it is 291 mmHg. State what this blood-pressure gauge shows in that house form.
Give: 84 mmHg
